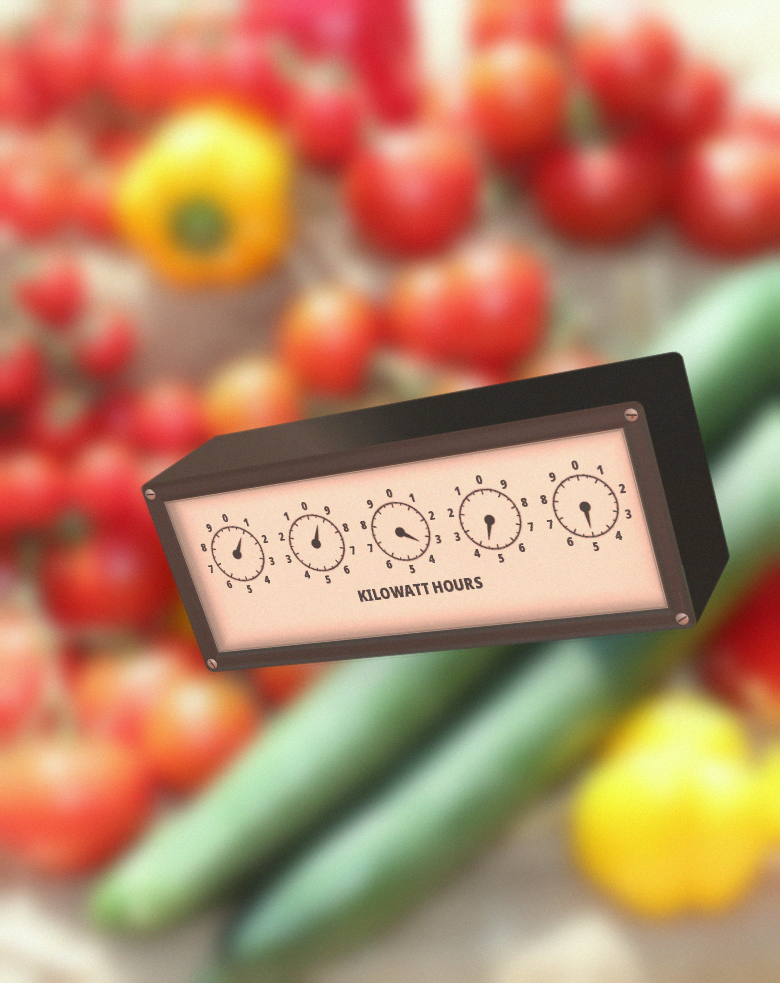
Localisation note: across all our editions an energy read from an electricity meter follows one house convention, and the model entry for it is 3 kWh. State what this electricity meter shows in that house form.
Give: 9345 kWh
